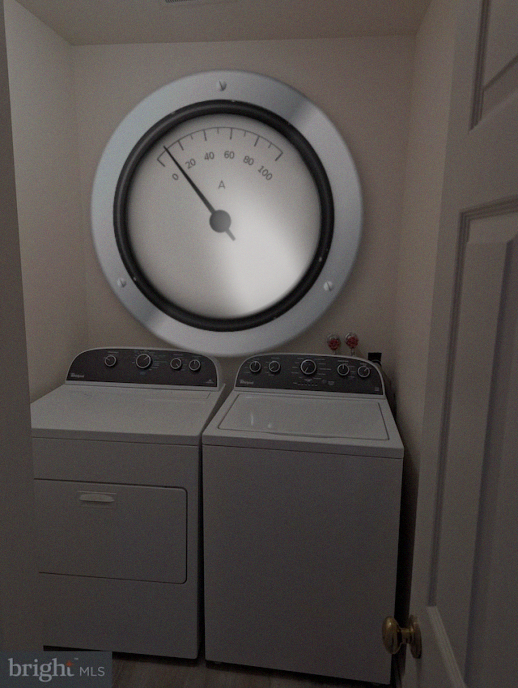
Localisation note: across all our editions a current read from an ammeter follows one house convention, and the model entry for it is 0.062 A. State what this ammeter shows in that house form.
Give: 10 A
